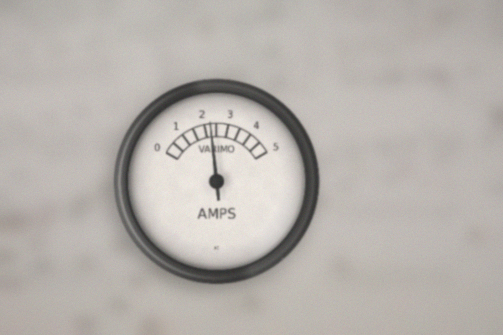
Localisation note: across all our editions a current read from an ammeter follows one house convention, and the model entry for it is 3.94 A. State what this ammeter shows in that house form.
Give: 2.25 A
